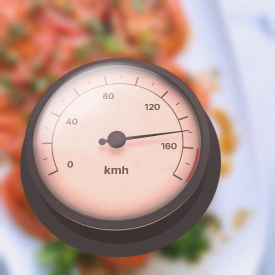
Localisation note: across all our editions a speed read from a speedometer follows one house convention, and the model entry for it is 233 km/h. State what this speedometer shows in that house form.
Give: 150 km/h
